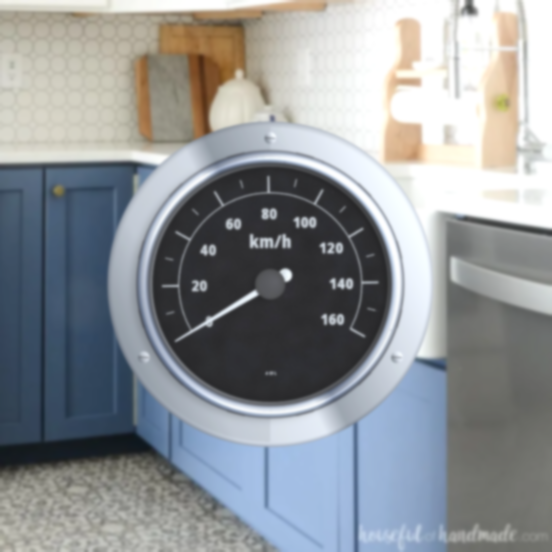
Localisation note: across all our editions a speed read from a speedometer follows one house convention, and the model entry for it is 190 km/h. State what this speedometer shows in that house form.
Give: 0 km/h
